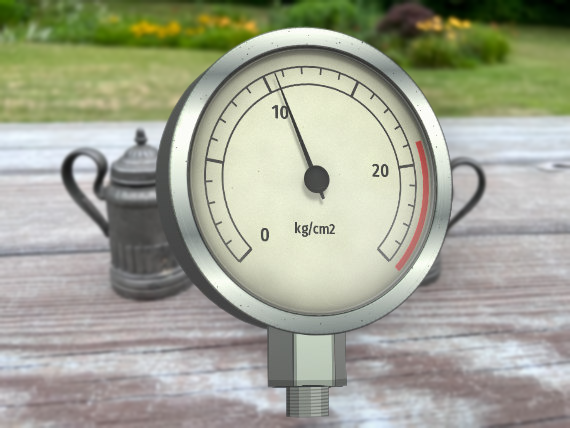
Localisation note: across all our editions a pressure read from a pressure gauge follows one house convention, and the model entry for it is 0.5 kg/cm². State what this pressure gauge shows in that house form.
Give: 10.5 kg/cm²
